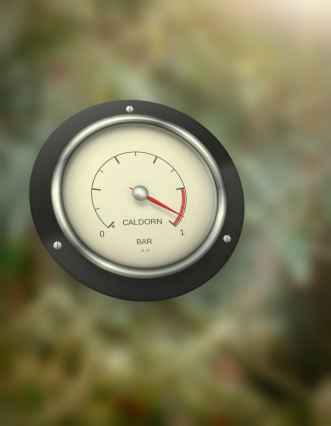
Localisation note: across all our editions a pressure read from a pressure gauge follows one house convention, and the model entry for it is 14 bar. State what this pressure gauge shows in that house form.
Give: 0.95 bar
